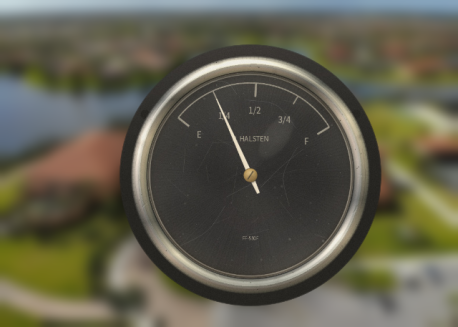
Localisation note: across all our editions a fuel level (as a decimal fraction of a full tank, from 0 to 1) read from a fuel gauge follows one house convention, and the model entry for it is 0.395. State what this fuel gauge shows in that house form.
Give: 0.25
